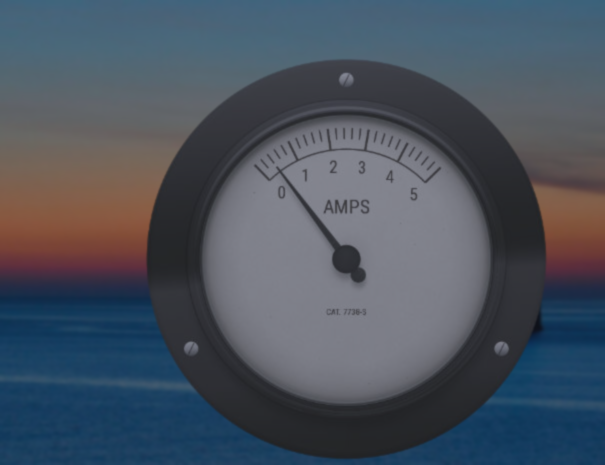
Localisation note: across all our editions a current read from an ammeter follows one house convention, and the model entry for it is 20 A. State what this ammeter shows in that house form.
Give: 0.4 A
